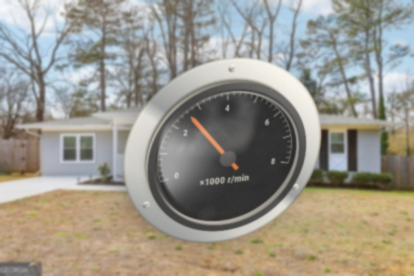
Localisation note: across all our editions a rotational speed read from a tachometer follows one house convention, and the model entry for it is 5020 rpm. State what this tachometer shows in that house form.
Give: 2600 rpm
